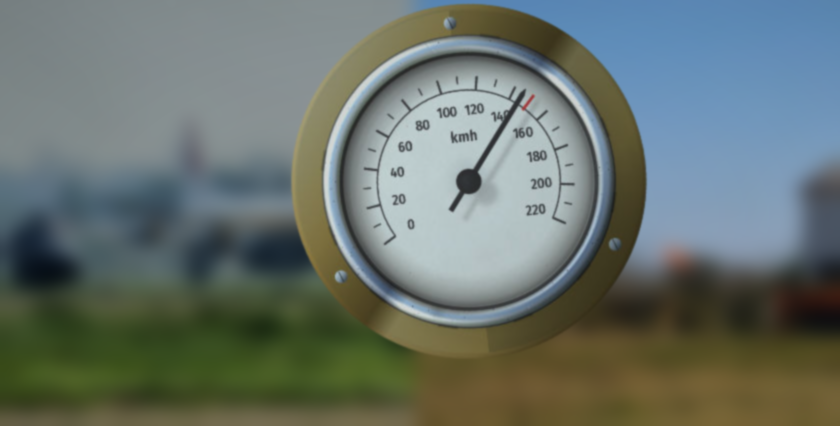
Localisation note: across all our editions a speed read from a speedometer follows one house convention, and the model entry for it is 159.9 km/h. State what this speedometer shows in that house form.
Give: 145 km/h
